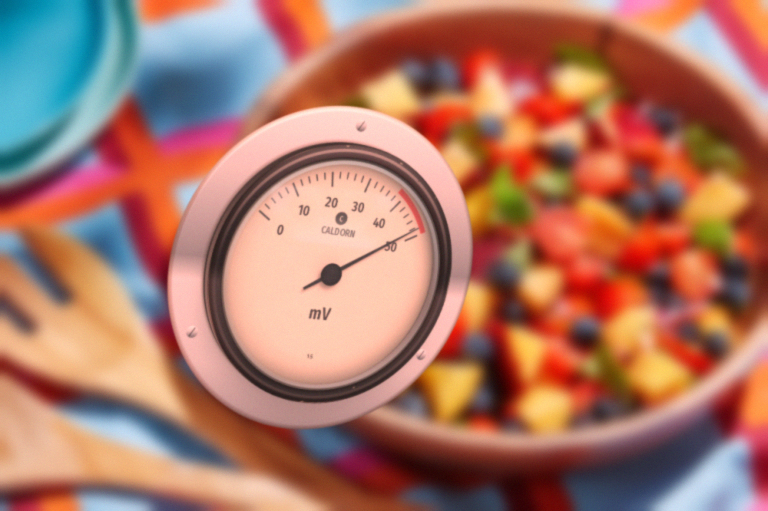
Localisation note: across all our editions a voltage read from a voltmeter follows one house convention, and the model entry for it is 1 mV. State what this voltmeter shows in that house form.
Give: 48 mV
